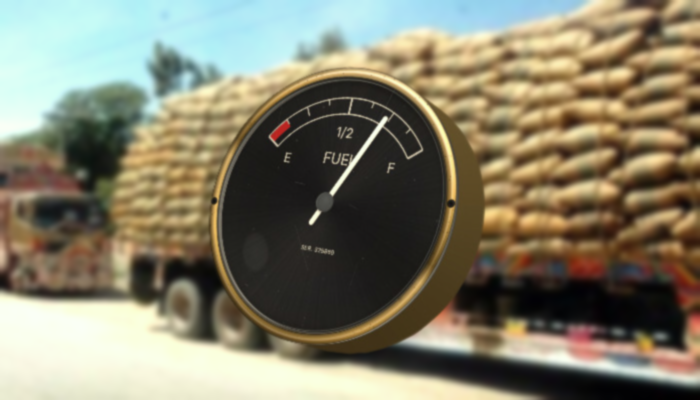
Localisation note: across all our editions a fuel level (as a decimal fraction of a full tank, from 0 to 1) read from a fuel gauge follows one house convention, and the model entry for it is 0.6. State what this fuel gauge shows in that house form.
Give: 0.75
